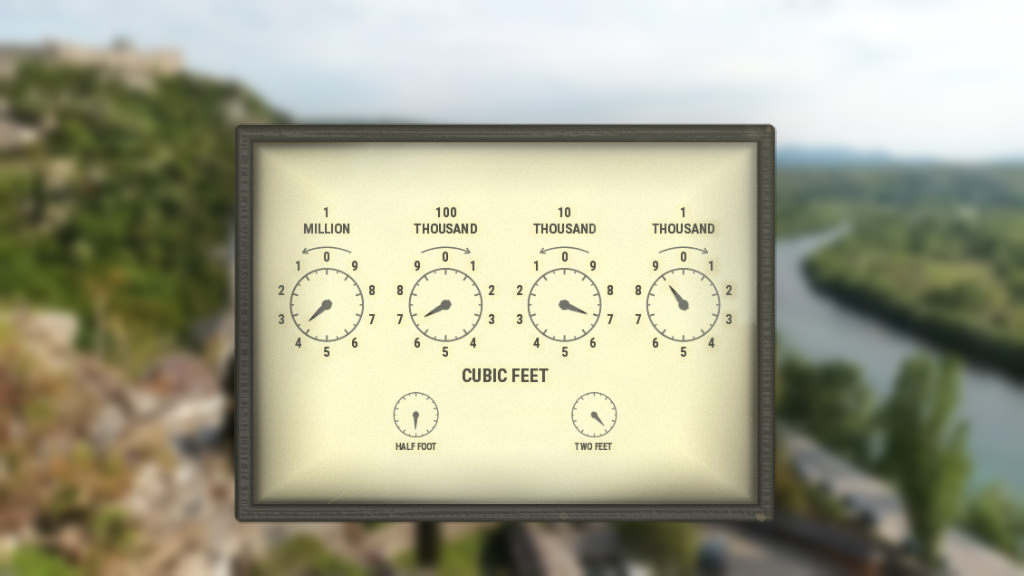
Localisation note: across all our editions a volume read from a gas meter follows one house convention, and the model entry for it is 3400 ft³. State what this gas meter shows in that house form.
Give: 366900 ft³
